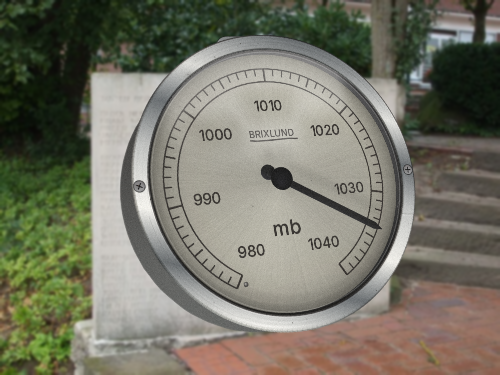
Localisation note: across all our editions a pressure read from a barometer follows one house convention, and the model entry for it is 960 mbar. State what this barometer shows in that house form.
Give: 1034 mbar
